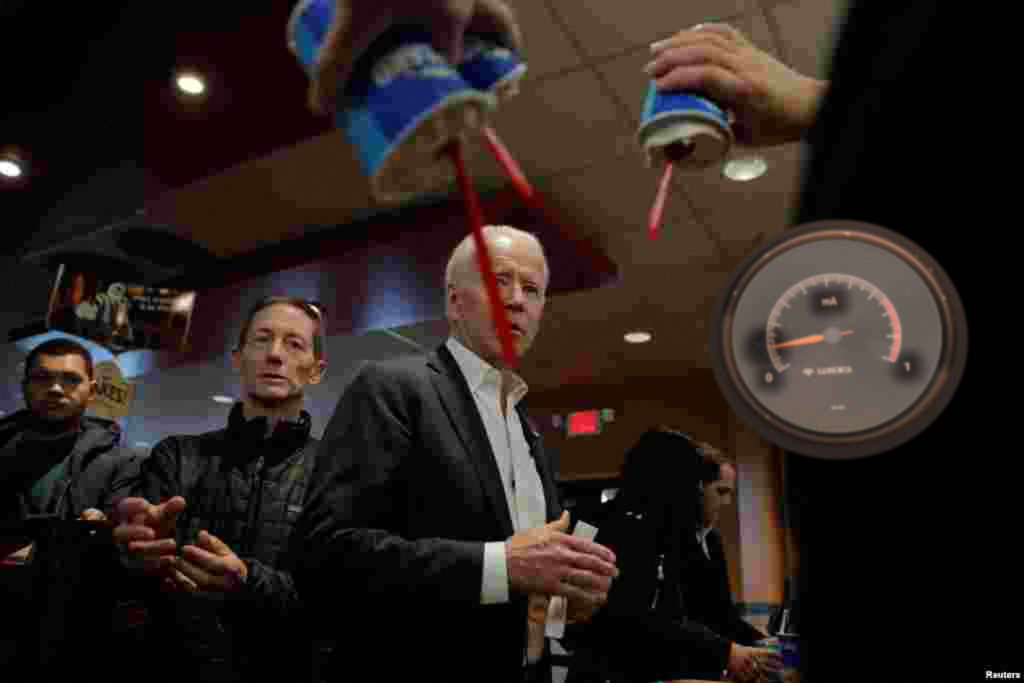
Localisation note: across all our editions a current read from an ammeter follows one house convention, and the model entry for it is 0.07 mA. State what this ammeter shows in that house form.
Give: 0.1 mA
